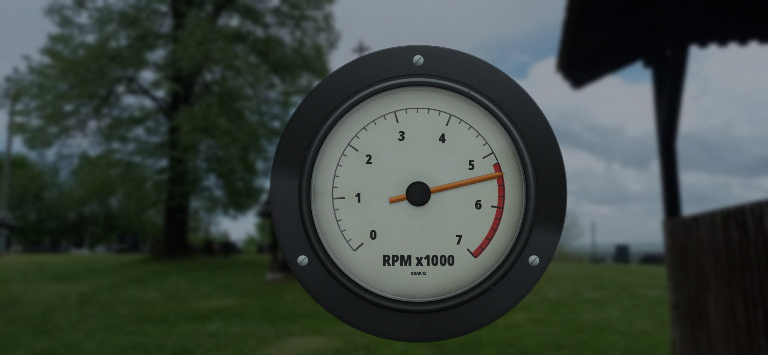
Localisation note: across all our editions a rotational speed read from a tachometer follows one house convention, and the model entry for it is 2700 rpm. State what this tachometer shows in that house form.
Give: 5400 rpm
